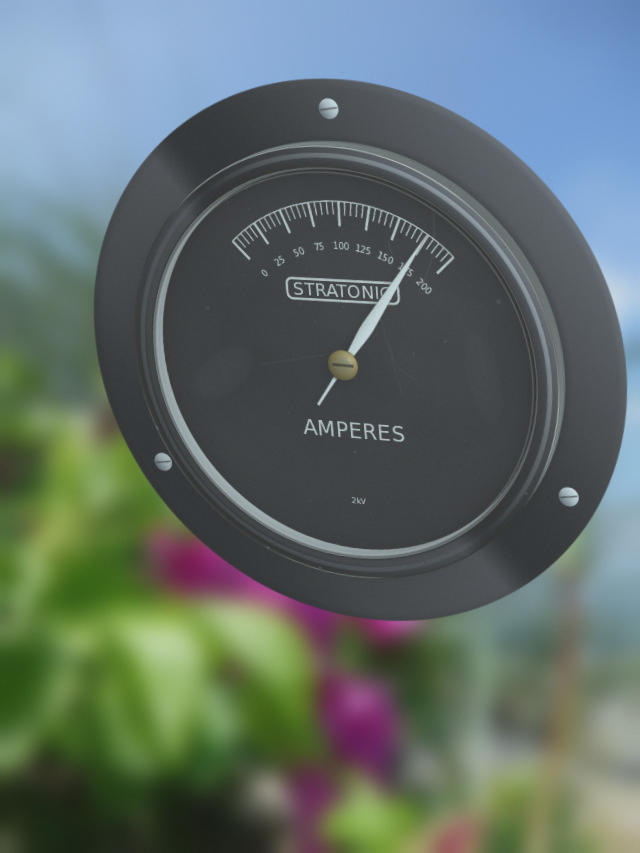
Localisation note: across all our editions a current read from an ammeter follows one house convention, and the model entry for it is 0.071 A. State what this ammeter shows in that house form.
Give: 175 A
